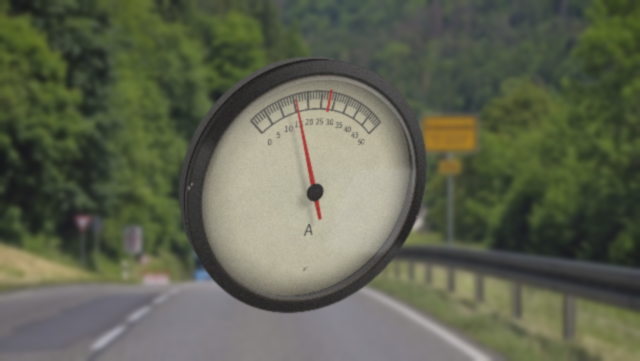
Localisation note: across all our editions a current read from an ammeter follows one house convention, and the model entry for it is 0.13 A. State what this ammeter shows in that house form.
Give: 15 A
